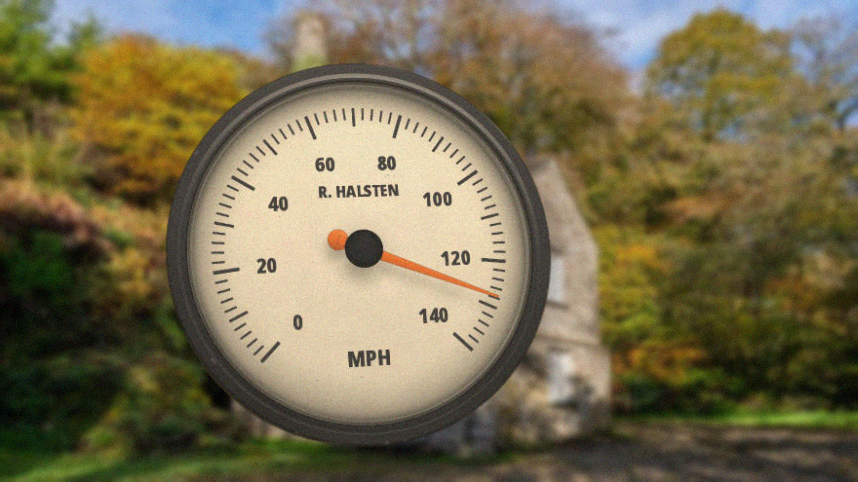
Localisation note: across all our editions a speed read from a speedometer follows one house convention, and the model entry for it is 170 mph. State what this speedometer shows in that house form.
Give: 128 mph
